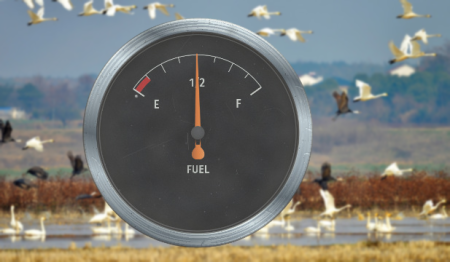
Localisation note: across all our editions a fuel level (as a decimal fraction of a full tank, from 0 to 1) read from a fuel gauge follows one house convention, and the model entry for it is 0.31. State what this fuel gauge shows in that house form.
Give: 0.5
